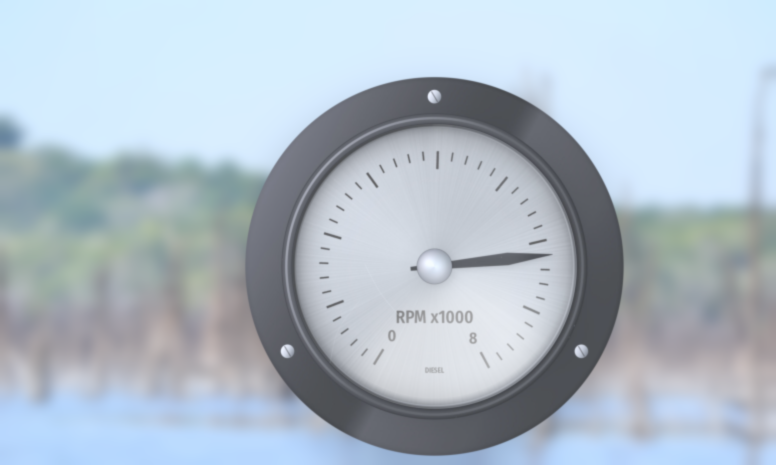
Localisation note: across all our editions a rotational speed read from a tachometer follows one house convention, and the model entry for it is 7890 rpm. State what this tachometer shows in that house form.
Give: 6200 rpm
